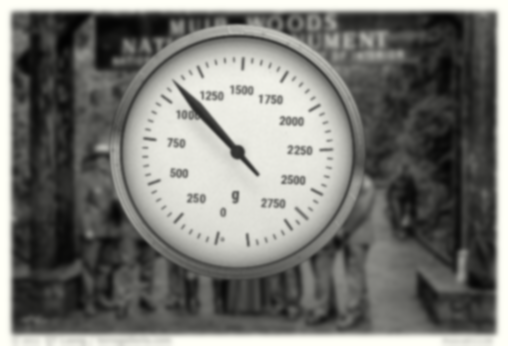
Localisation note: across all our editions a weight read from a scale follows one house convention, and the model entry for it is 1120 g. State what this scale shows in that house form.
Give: 1100 g
